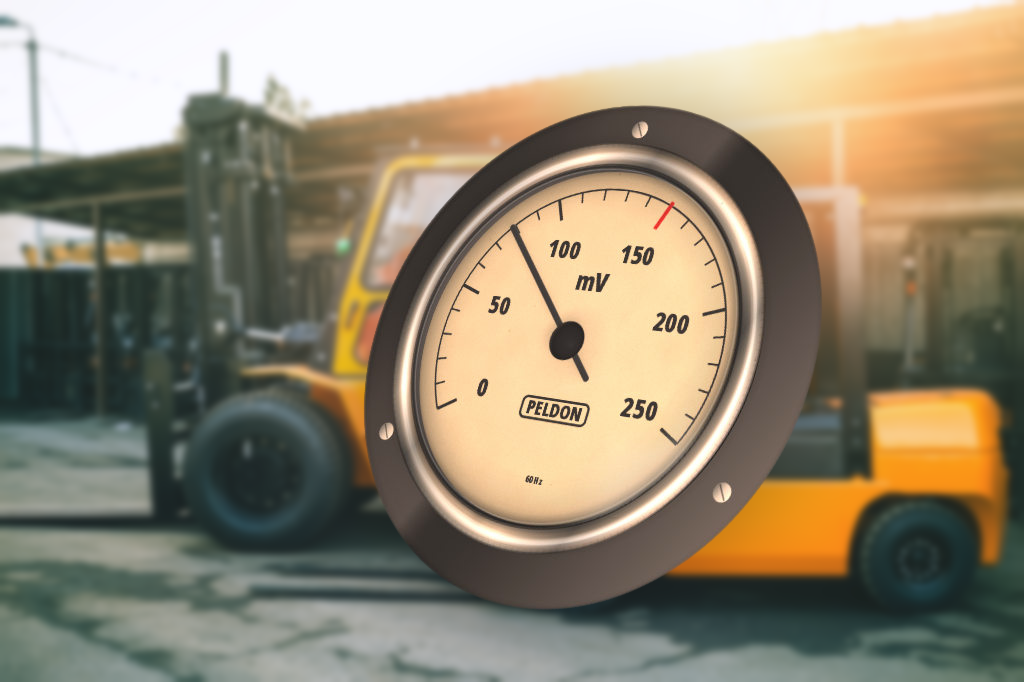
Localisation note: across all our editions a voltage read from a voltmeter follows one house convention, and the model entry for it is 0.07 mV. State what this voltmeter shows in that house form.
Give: 80 mV
